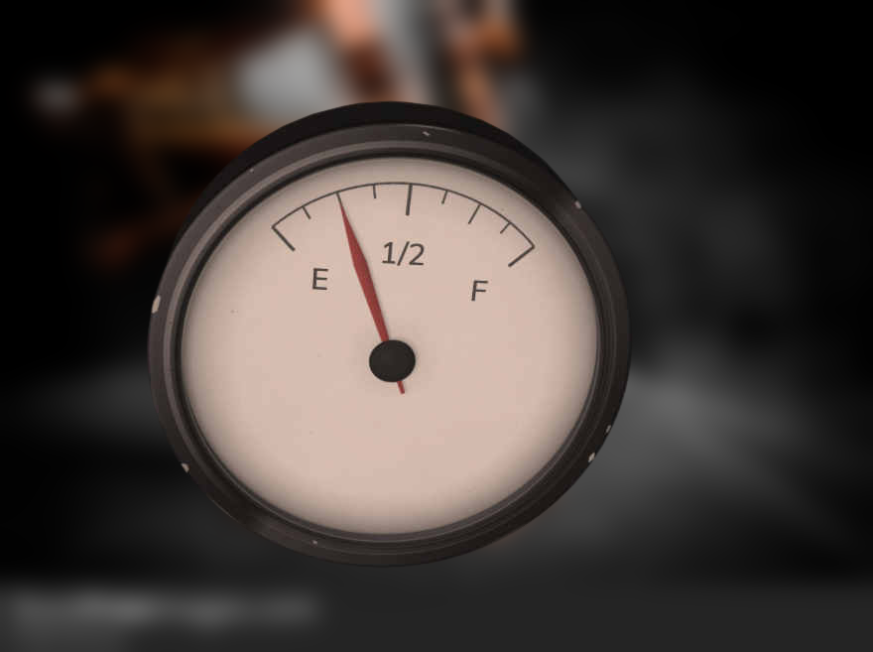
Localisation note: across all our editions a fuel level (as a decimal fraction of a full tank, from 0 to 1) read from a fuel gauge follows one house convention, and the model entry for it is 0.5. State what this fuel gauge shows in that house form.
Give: 0.25
